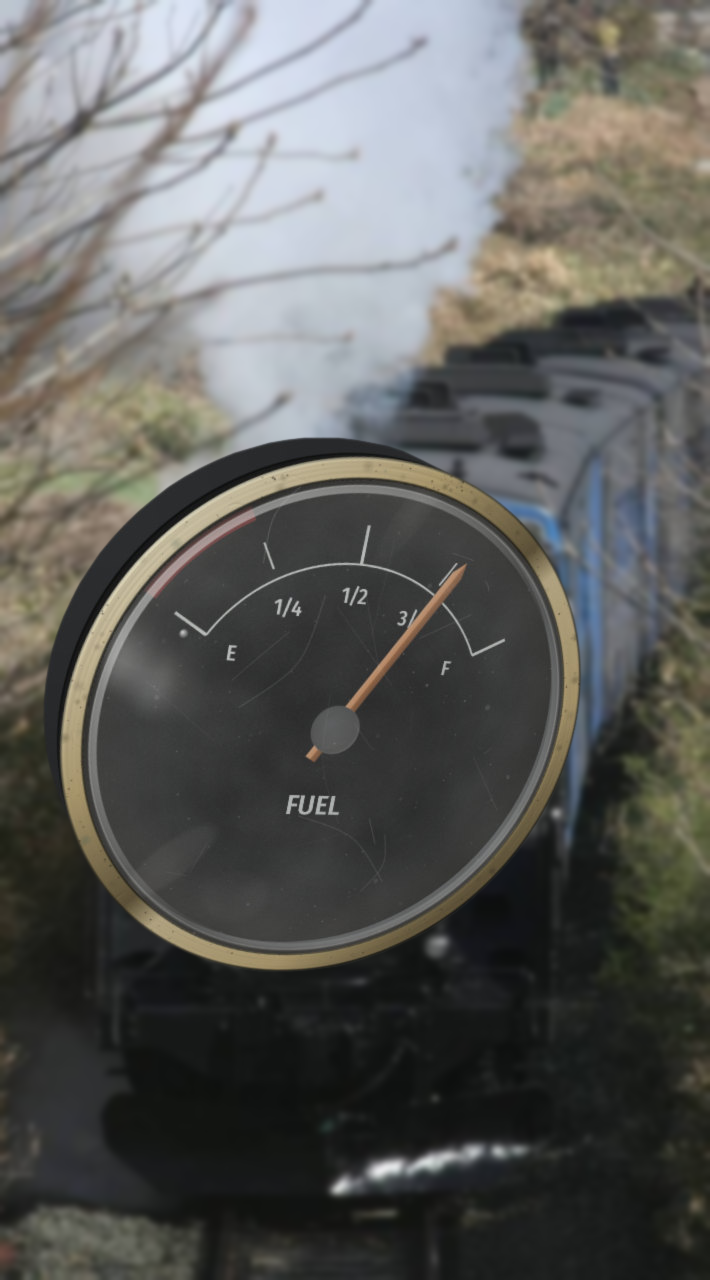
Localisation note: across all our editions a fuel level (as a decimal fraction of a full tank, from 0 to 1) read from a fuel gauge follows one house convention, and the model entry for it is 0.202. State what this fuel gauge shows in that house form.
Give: 0.75
